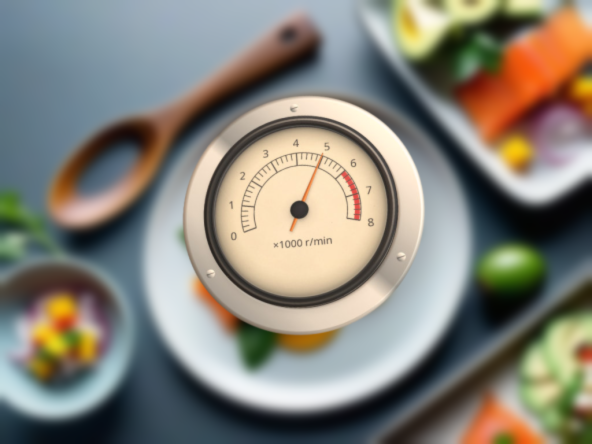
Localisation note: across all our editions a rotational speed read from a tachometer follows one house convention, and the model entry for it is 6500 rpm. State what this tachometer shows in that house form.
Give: 5000 rpm
